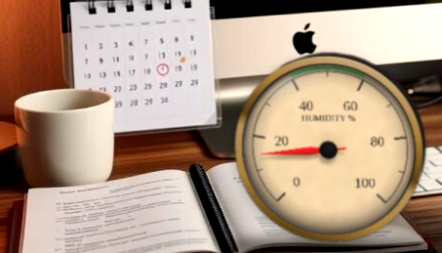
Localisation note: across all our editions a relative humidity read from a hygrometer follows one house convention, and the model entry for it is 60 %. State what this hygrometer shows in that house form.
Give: 15 %
